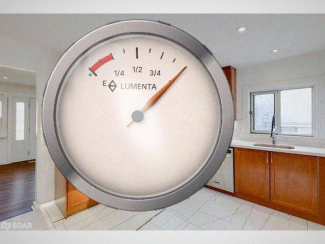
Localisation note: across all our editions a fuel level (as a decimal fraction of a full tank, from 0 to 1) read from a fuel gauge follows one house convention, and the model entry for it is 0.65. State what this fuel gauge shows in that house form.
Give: 1
